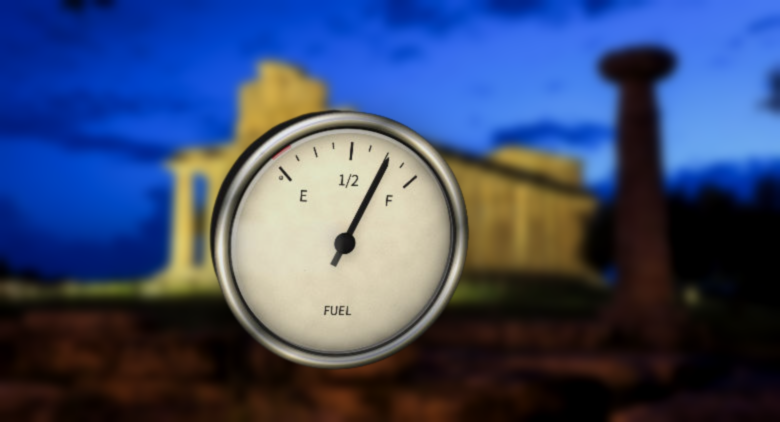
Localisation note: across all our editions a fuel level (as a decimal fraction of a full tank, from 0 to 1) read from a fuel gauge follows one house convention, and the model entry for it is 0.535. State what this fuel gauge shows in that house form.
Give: 0.75
